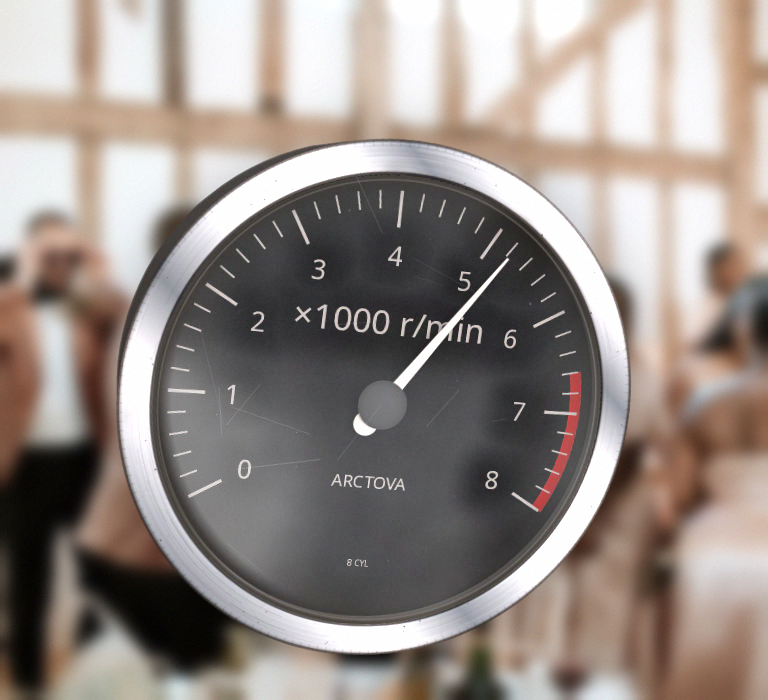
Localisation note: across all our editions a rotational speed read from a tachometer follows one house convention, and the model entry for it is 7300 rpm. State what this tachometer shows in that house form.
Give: 5200 rpm
